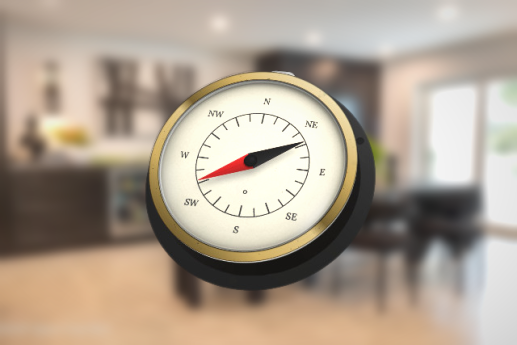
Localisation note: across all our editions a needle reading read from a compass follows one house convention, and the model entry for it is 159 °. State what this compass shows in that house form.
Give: 240 °
